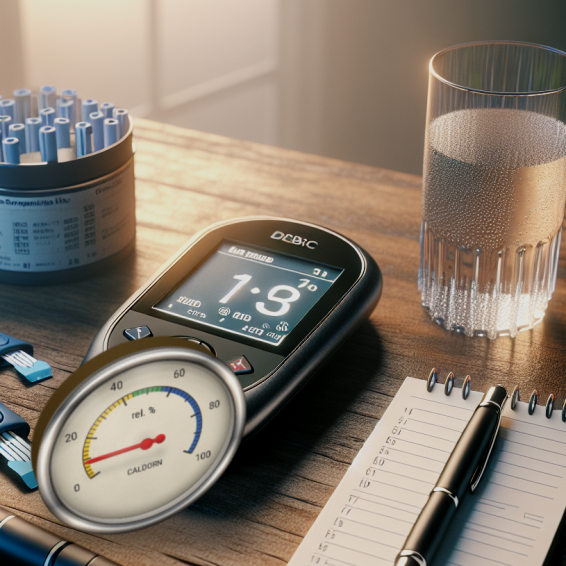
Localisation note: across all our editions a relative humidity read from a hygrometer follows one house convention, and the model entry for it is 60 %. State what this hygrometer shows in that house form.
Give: 10 %
